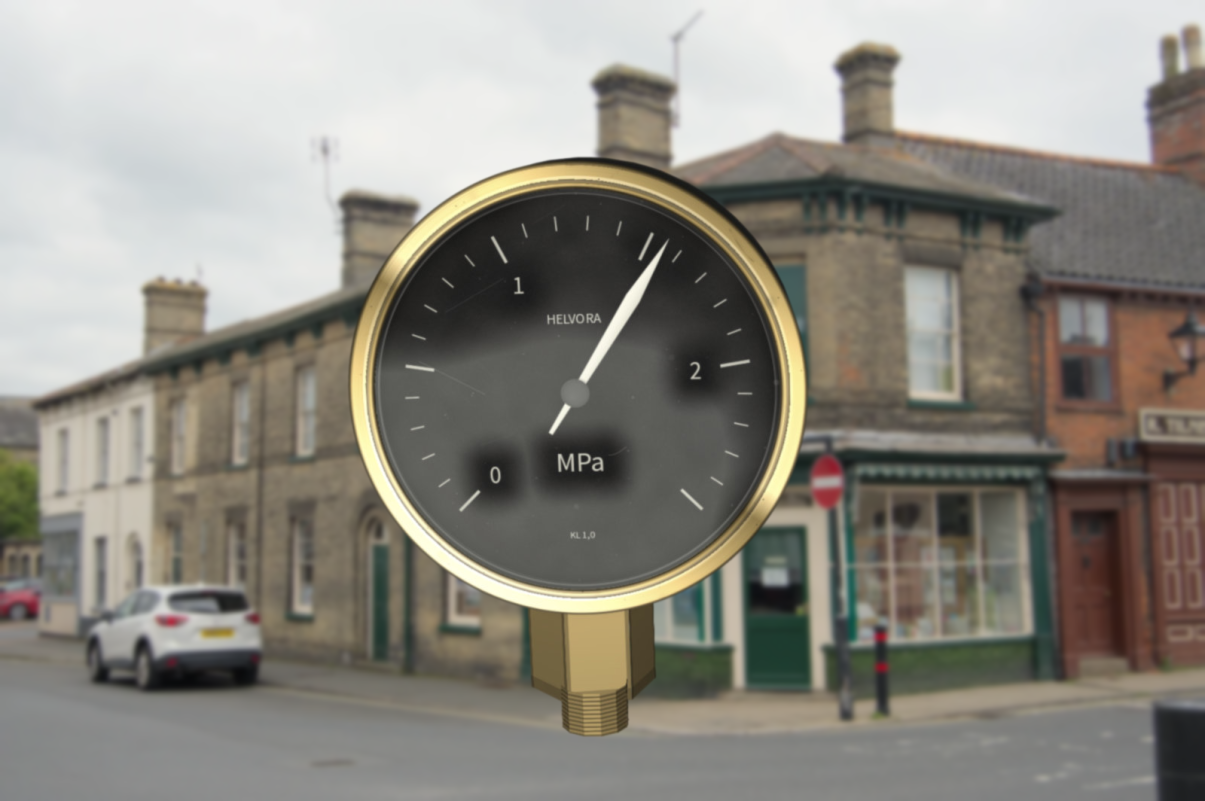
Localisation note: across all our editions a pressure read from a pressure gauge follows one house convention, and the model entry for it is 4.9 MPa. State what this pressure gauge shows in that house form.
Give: 1.55 MPa
